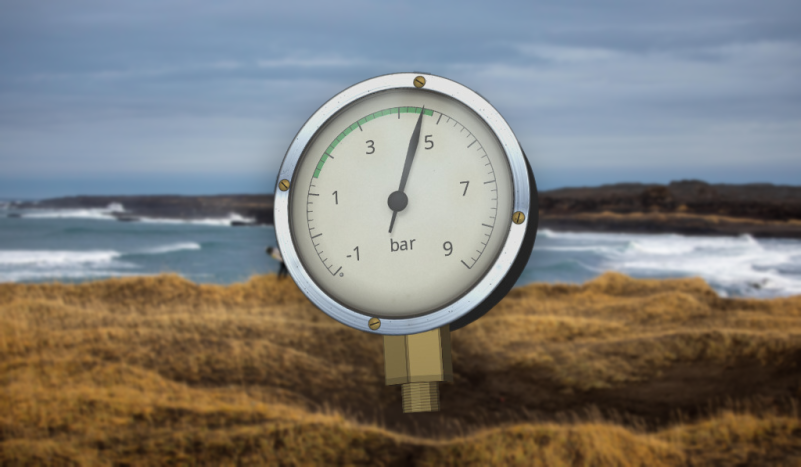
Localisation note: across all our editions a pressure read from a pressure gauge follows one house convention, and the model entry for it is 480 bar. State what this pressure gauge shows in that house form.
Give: 4.6 bar
